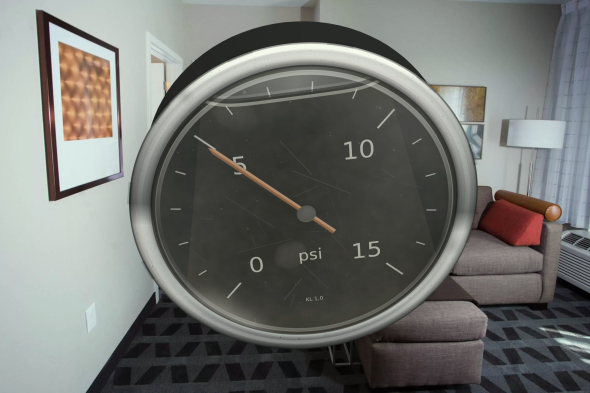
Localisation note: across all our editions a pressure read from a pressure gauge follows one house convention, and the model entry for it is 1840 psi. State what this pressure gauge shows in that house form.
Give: 5 psi
